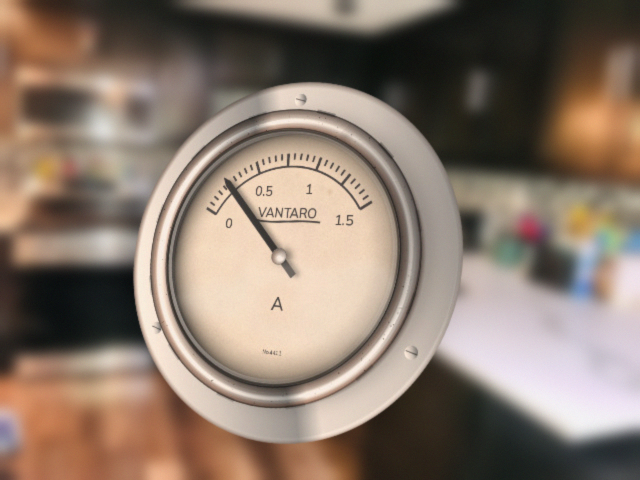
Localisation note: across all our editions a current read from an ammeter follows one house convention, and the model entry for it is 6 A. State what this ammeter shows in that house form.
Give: 0.25 A
